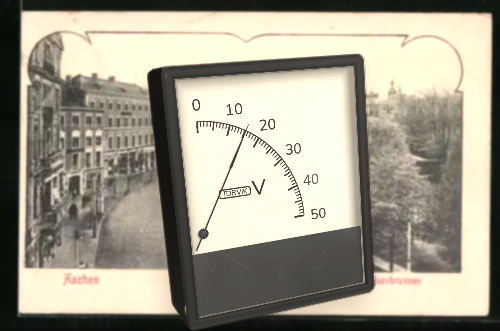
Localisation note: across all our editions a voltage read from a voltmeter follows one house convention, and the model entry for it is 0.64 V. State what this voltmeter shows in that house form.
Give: 15 V
